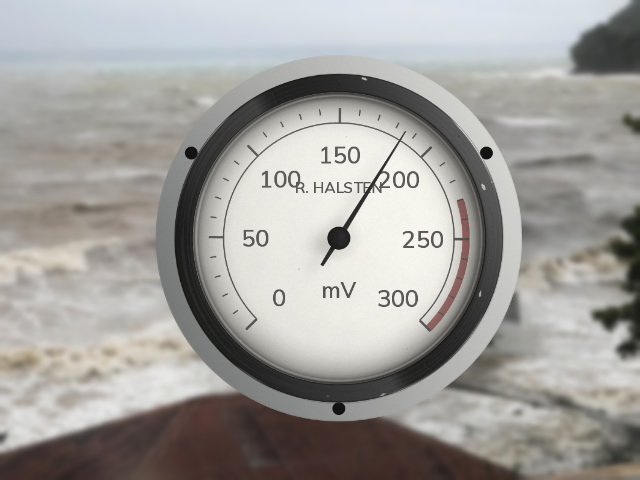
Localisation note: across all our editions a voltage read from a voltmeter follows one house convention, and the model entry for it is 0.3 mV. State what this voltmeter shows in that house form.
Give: 185 mV
